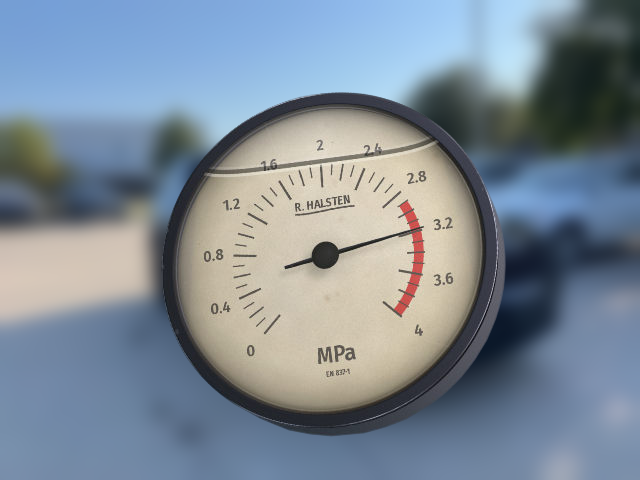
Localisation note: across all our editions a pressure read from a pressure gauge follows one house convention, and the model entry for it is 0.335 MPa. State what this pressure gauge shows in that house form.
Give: 3.2 MPa
